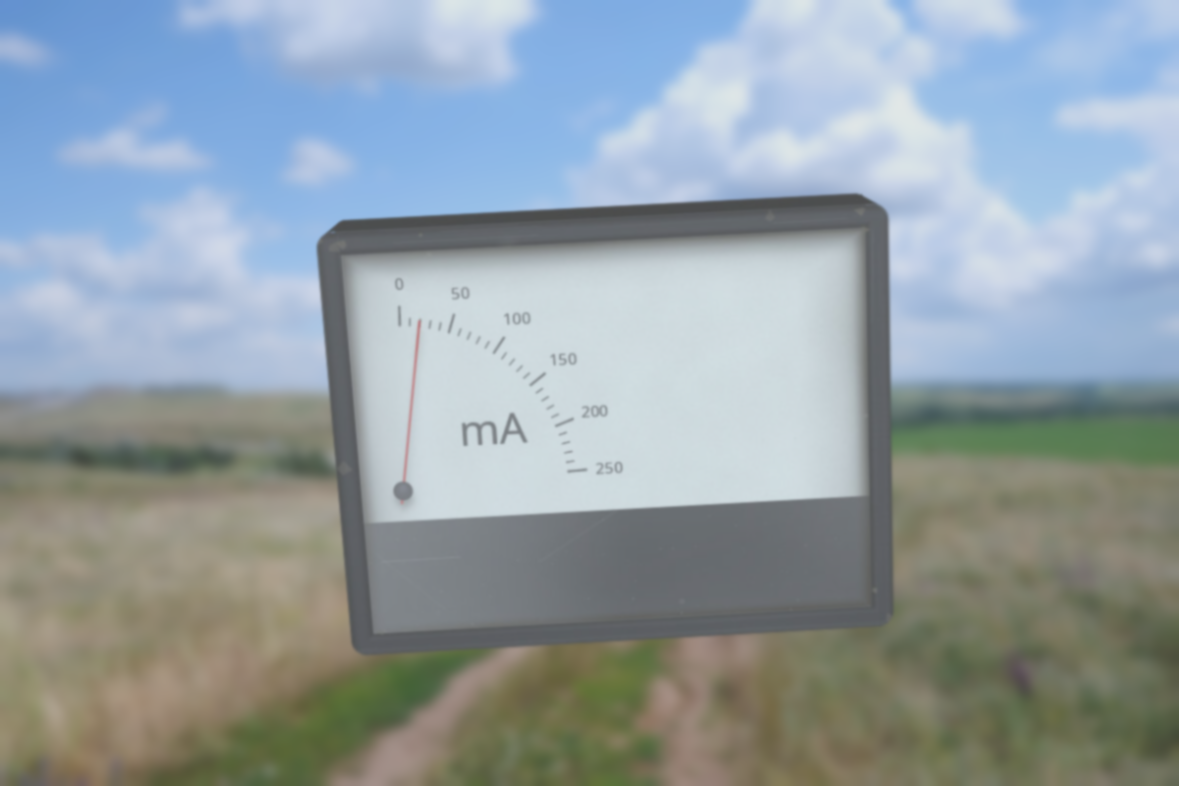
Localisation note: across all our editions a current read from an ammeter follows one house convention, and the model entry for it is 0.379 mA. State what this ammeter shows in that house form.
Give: 20 mA
